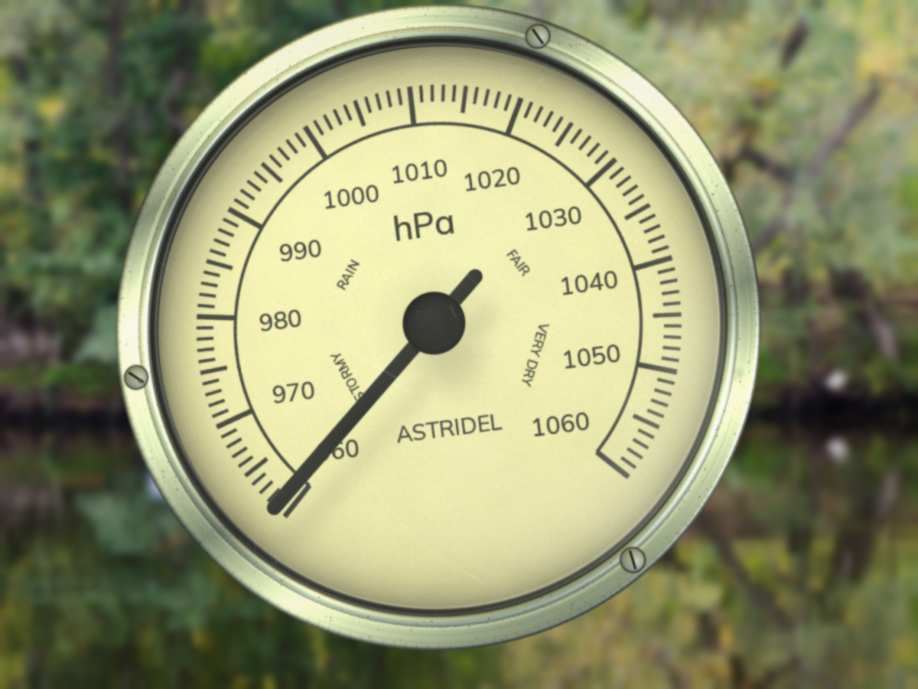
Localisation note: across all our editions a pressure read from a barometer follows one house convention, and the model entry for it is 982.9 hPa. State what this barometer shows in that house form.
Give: 961 hPa
